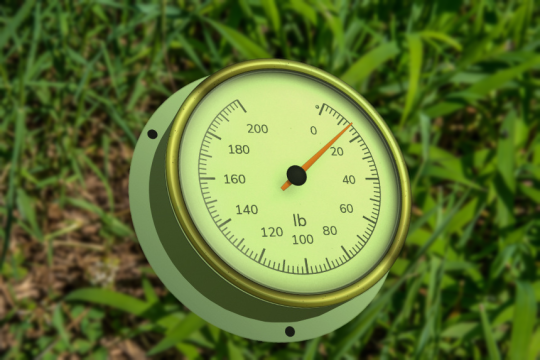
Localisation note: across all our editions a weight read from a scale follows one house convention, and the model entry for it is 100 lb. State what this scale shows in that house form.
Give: 14 lb
